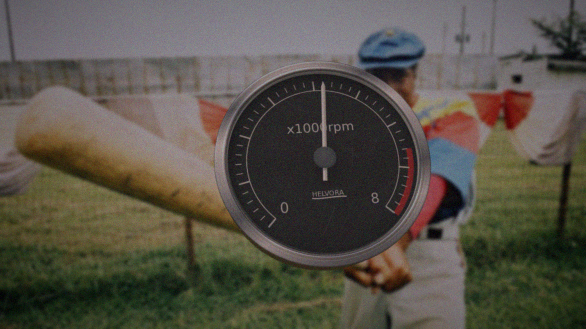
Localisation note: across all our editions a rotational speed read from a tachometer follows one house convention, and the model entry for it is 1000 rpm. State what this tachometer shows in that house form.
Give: 4200 rpm
